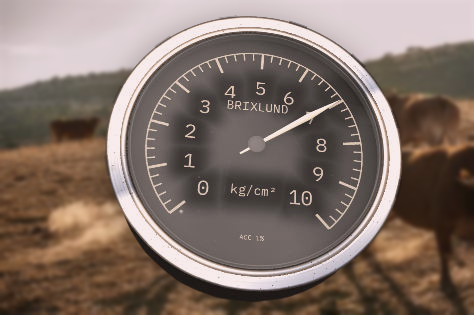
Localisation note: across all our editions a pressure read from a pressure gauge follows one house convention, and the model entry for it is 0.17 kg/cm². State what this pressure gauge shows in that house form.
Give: 7 kg/cm²
